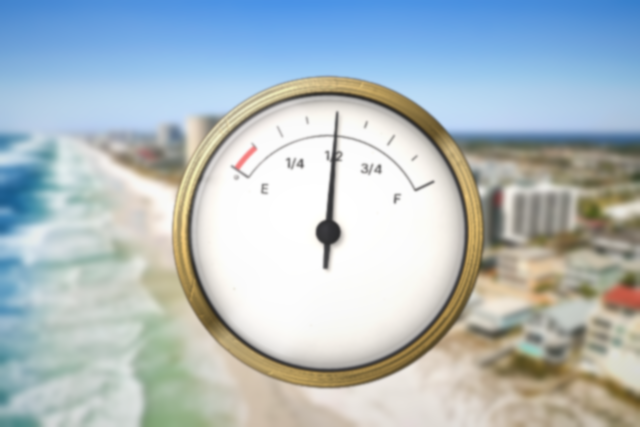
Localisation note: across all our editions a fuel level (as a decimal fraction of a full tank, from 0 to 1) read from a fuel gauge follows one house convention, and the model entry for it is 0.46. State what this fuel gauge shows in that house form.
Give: 0.5
